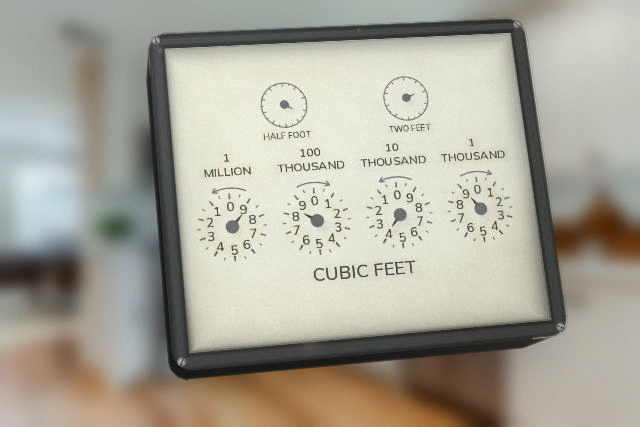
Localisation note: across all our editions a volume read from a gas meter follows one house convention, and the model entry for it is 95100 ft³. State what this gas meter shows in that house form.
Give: 883900 ft³
